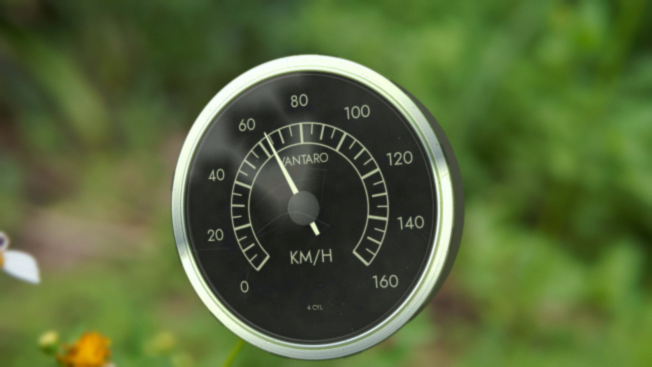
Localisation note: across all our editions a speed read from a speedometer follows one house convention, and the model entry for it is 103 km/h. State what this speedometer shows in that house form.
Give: 65 km/h
